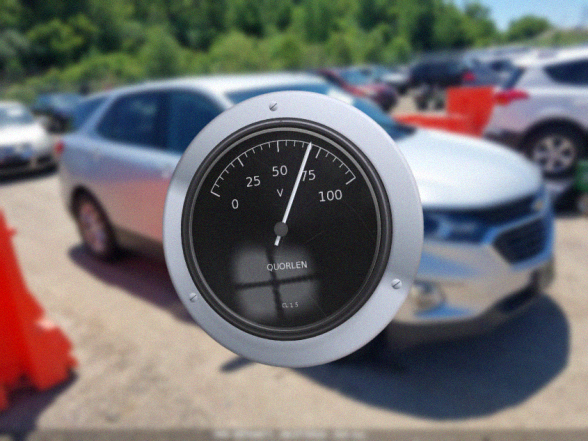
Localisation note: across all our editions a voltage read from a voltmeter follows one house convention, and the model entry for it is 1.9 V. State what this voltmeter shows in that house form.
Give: 70 V
